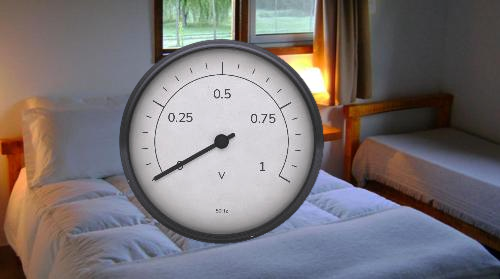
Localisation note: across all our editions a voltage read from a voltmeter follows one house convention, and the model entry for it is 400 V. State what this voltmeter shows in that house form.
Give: 0 V
